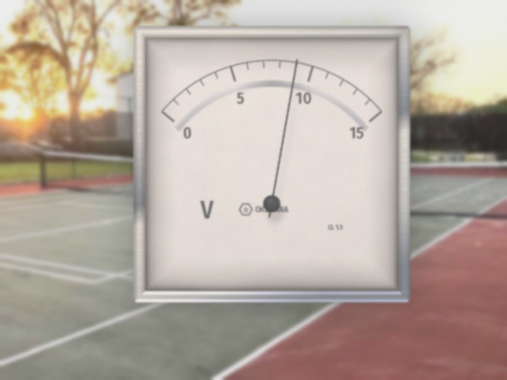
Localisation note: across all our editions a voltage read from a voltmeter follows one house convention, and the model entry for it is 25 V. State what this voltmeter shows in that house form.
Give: 9 V
